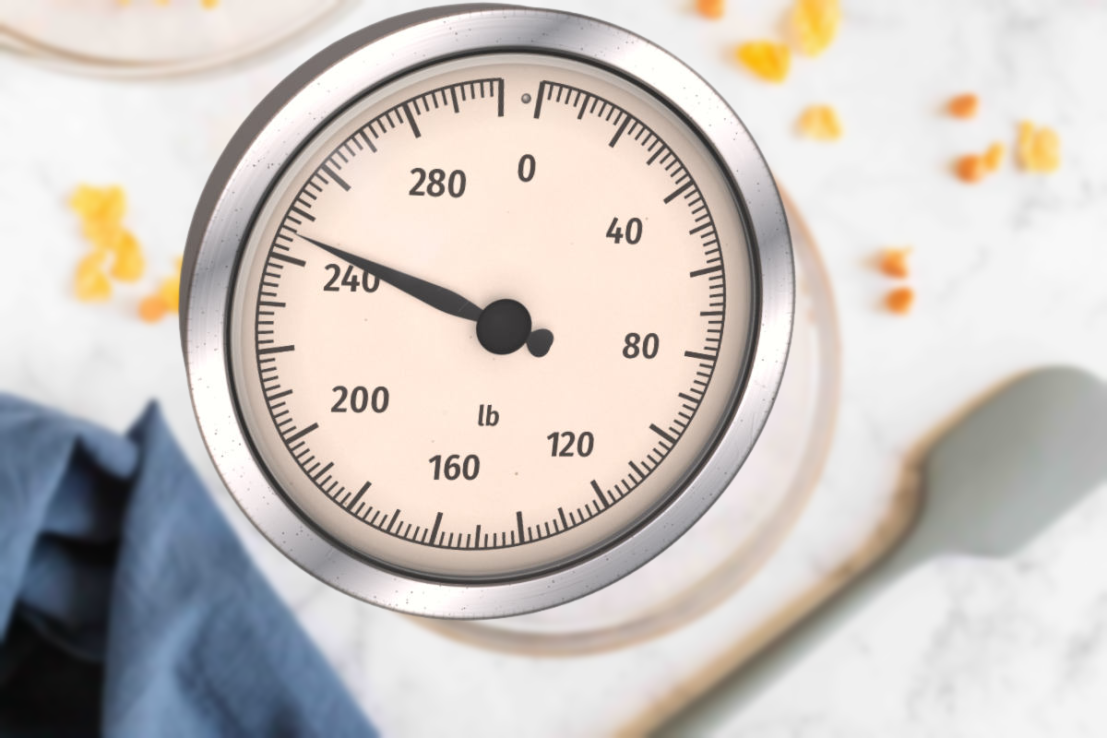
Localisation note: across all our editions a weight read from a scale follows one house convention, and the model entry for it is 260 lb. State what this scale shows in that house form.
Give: 246 lb
